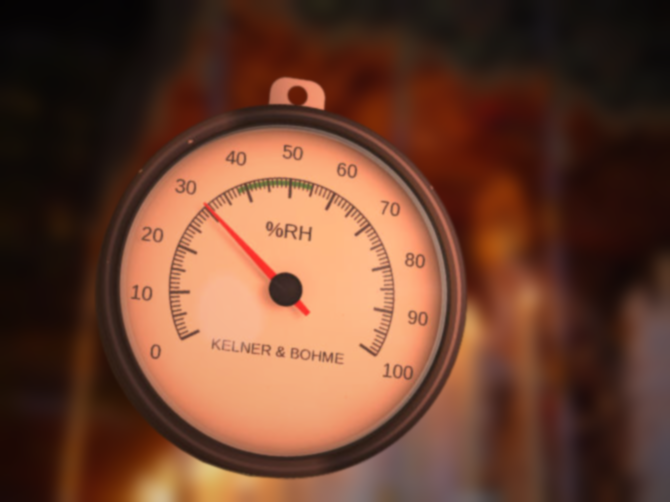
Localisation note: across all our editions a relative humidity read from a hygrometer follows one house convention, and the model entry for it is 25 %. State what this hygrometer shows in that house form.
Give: 30 %
